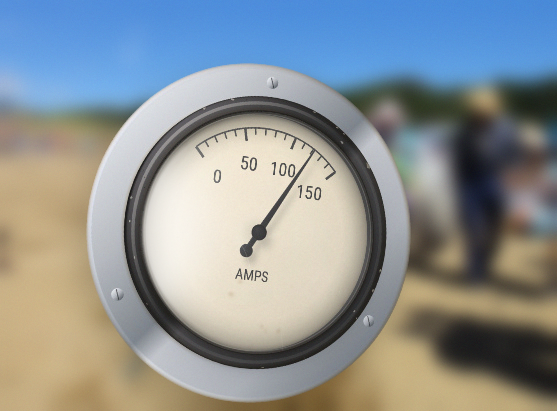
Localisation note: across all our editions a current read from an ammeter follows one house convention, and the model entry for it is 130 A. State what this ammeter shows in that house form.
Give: 120 A
